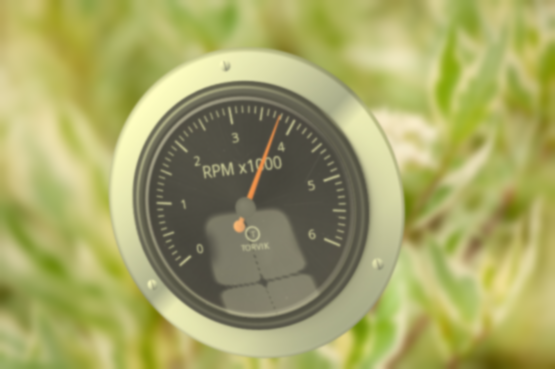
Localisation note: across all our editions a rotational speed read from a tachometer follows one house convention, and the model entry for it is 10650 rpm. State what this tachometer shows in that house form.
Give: 3800 rpm
